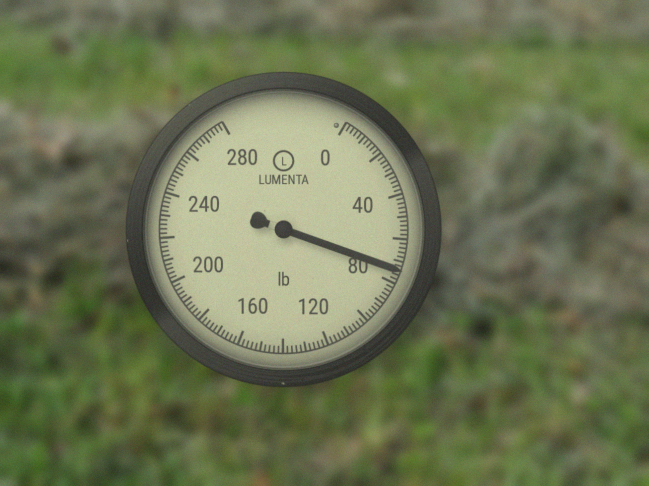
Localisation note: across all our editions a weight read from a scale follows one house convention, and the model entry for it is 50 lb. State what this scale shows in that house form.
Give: 74 lb
